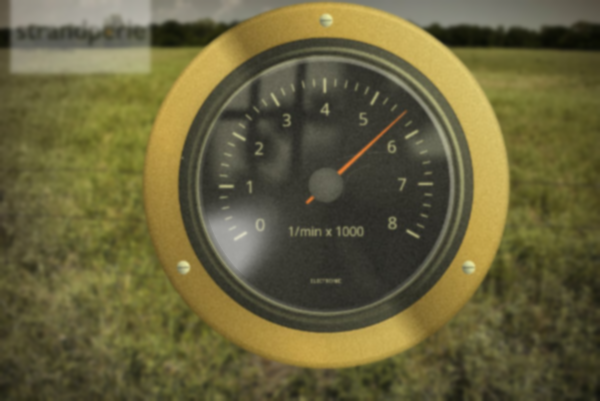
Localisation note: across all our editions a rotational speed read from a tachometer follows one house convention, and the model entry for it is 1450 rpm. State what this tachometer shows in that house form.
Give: 5600 rpm
